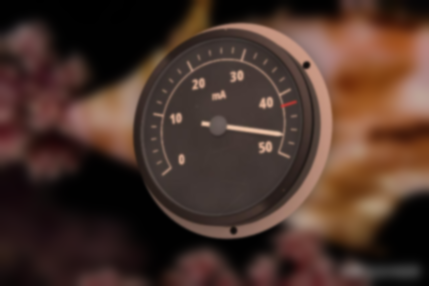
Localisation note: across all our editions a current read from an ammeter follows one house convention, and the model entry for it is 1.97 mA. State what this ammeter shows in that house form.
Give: 47 mA
